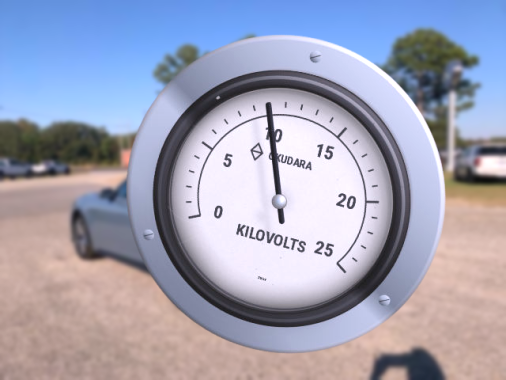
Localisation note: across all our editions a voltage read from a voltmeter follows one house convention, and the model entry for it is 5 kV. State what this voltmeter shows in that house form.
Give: 10 kV
